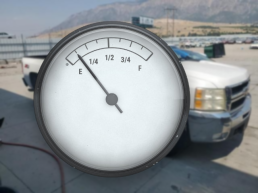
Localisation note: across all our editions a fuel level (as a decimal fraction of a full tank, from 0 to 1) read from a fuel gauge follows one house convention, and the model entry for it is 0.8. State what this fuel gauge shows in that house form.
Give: 0.125
